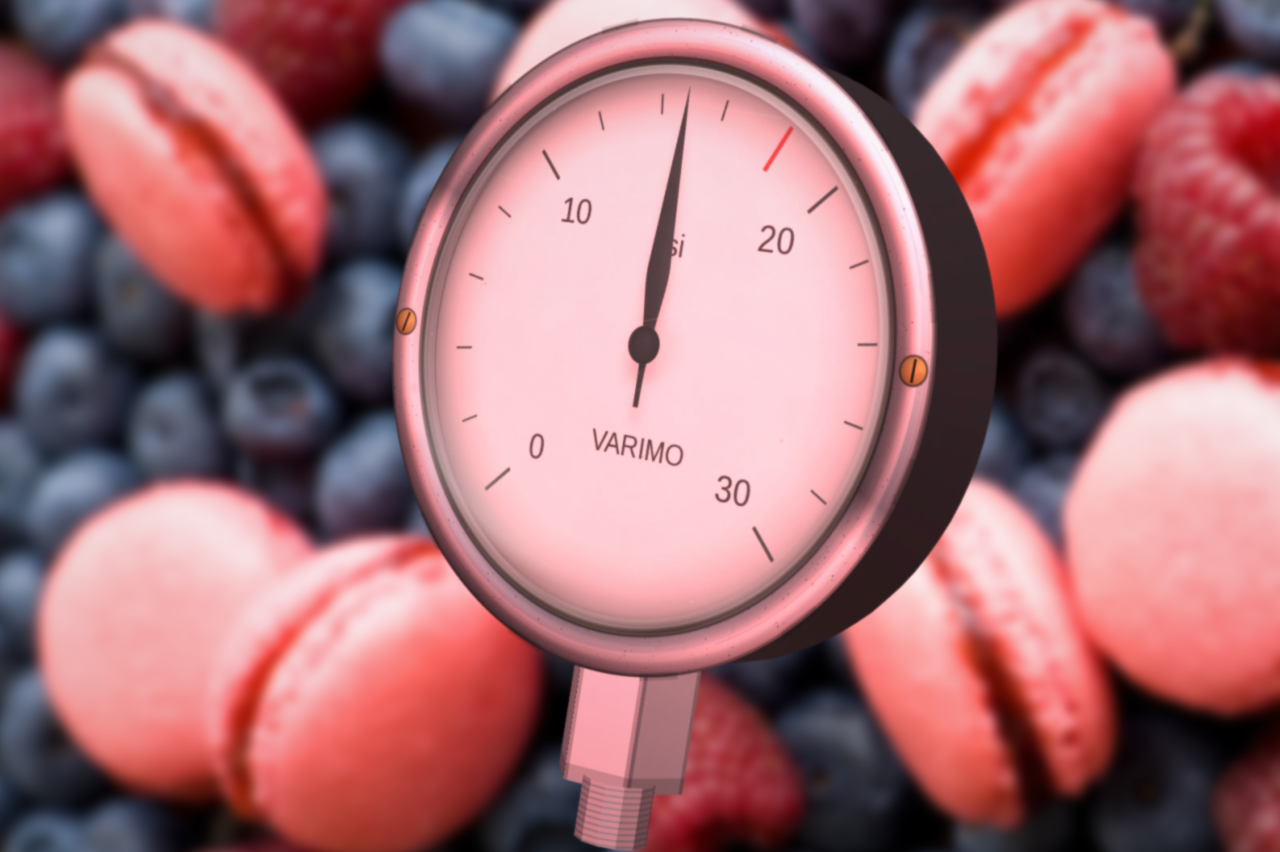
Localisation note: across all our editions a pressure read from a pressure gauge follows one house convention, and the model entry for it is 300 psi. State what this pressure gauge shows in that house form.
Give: 15 psi
